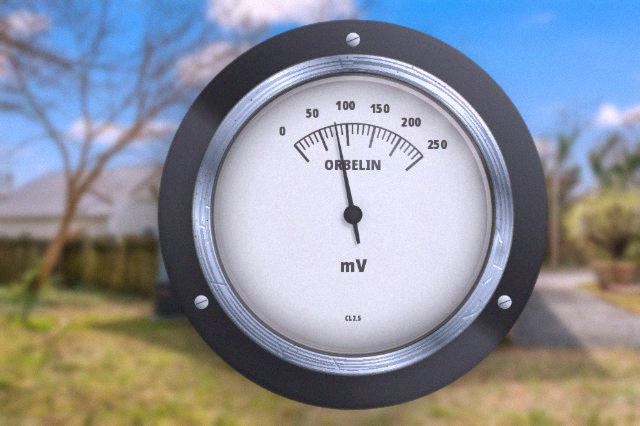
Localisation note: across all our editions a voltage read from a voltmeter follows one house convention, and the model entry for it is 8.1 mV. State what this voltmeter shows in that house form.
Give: 80 mV
